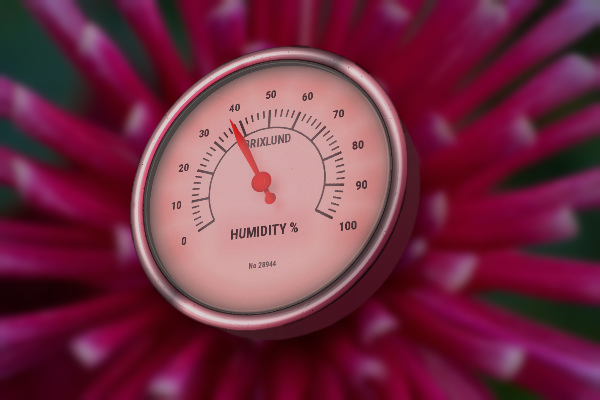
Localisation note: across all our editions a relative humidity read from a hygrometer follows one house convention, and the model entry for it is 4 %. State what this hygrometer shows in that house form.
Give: 38 %
